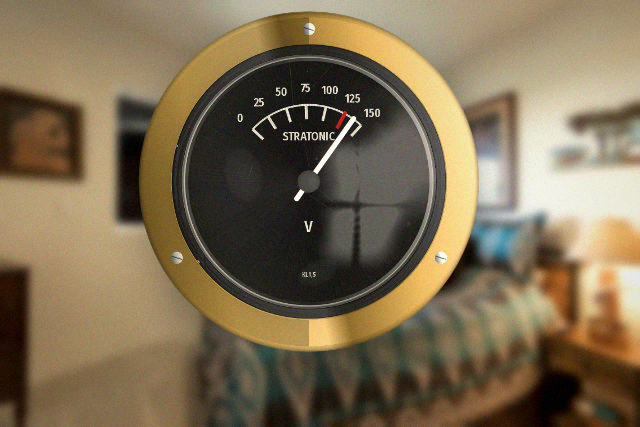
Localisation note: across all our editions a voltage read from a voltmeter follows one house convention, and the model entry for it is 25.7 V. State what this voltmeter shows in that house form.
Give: 137.5 V
